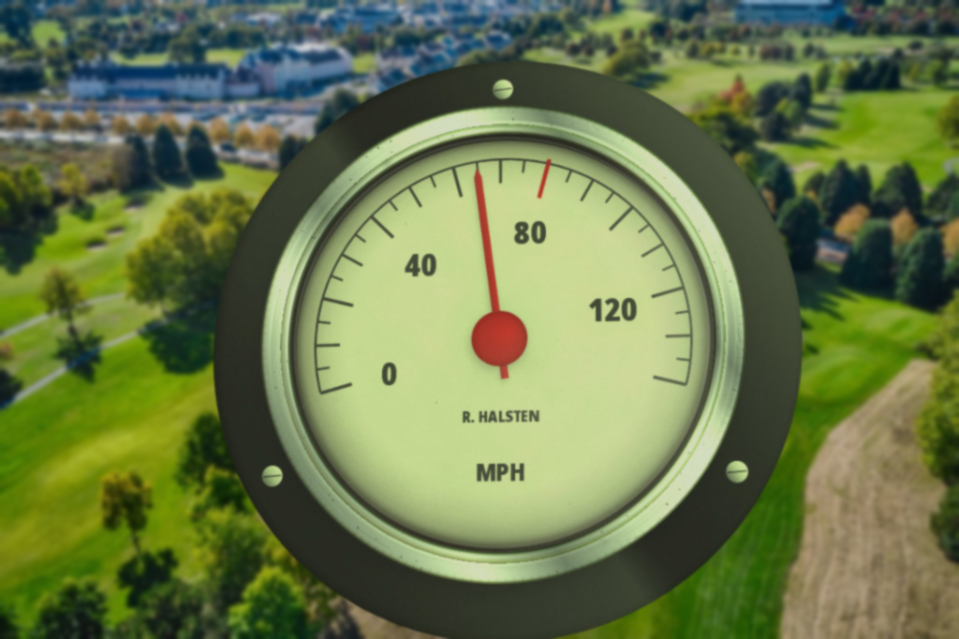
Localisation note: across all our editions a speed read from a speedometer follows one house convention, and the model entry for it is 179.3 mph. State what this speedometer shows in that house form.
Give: 65 mph
